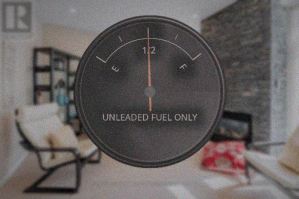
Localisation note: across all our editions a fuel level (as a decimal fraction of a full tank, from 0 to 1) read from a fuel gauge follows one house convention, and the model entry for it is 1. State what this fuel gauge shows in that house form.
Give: 0.5
